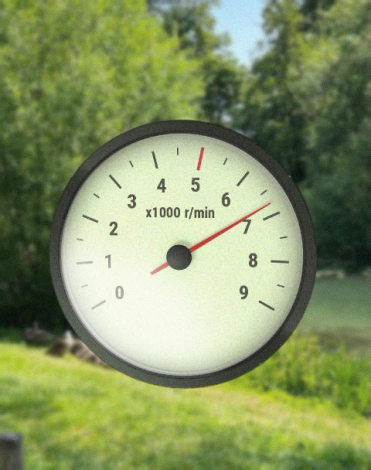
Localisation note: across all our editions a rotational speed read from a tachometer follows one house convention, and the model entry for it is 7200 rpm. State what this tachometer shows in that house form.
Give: 6750 rpm
